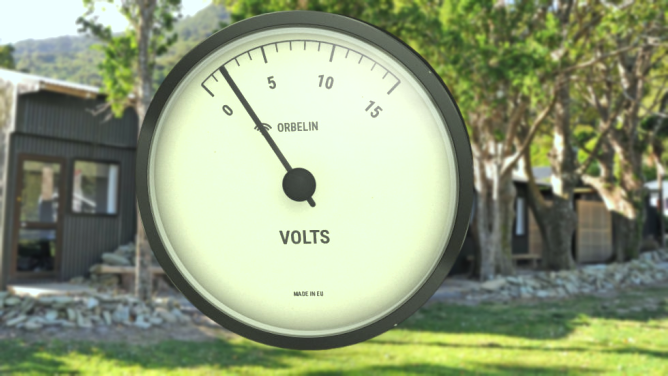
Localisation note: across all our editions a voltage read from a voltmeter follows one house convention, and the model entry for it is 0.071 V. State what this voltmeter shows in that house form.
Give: 2 V
